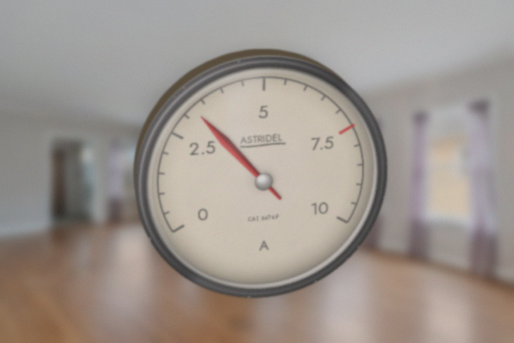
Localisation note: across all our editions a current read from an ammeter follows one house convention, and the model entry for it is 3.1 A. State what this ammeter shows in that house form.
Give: 3.25 A
